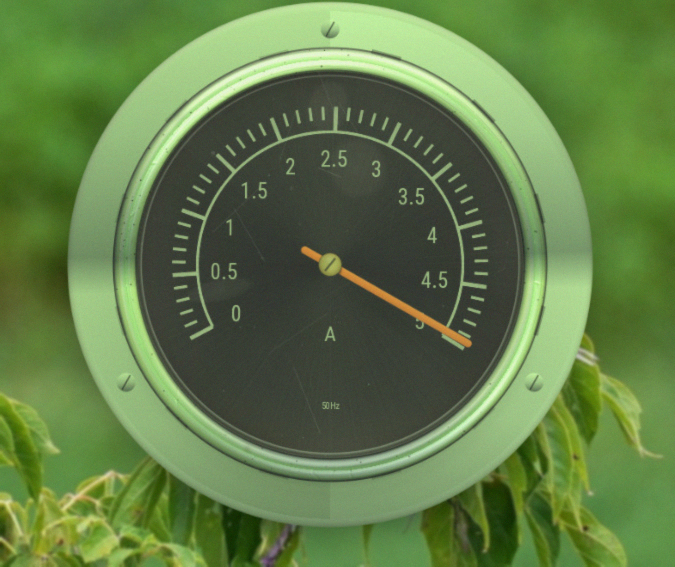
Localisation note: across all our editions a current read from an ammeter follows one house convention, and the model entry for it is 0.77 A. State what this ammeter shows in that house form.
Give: 4.95 A
